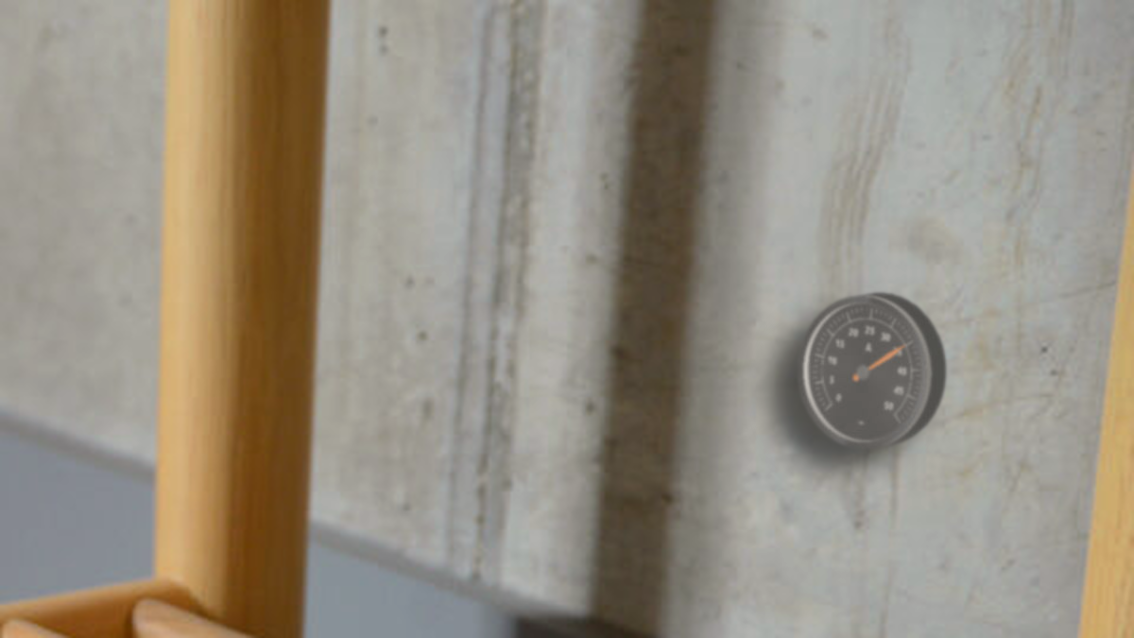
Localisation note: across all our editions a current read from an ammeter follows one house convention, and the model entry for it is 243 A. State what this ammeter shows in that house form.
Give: 35 A
